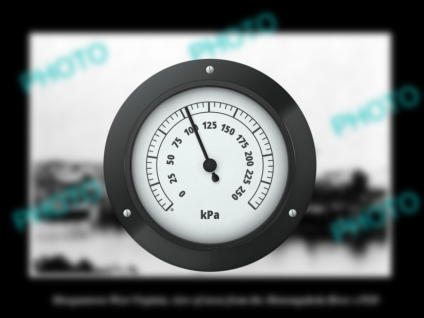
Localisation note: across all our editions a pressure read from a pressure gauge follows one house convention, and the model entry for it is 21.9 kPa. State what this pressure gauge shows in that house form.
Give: 105 kPa
